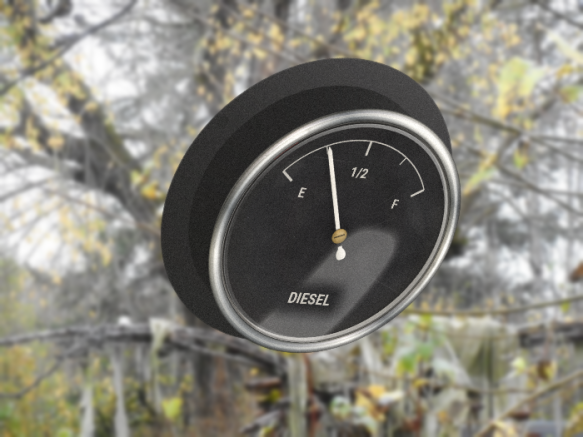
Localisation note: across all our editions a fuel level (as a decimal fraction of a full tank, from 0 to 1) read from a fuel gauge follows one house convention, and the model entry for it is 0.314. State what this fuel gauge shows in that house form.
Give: 0.25
